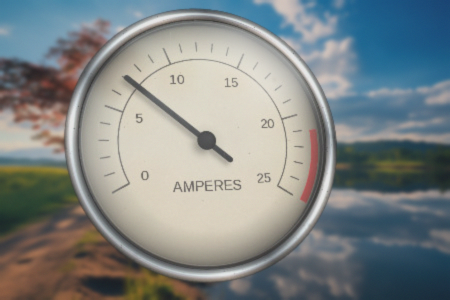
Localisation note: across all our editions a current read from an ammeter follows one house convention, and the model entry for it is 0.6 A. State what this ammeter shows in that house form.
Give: 7 A
